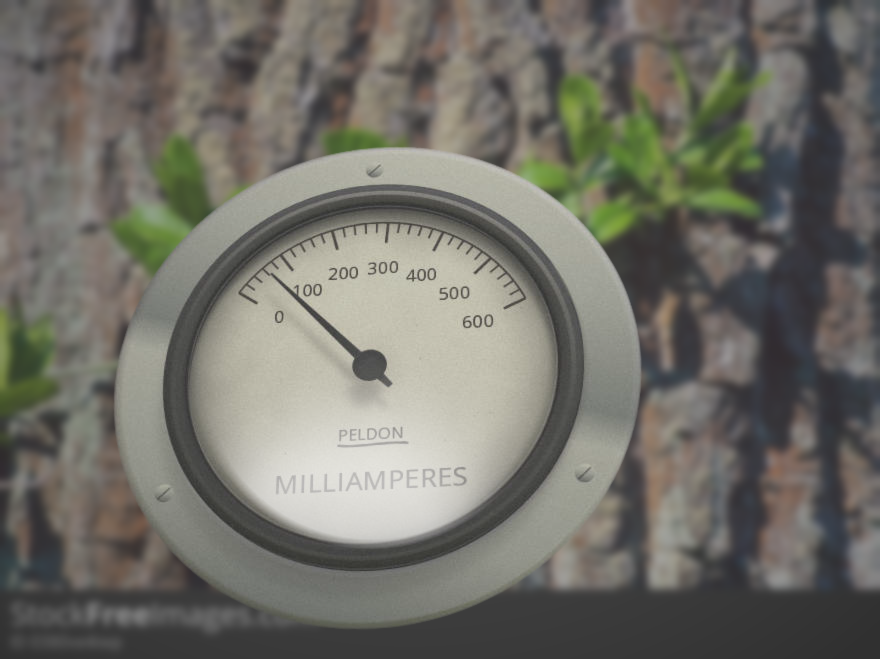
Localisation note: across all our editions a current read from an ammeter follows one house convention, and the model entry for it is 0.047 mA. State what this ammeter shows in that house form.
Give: 60 mA
